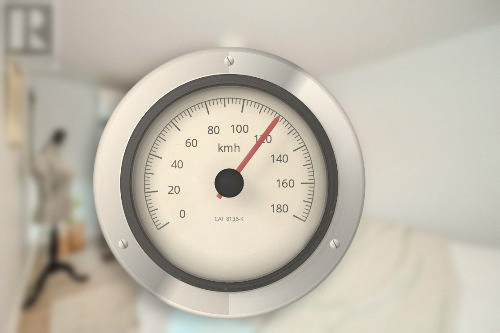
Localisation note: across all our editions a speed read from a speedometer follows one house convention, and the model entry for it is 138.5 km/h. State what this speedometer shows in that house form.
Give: 120 km/h
